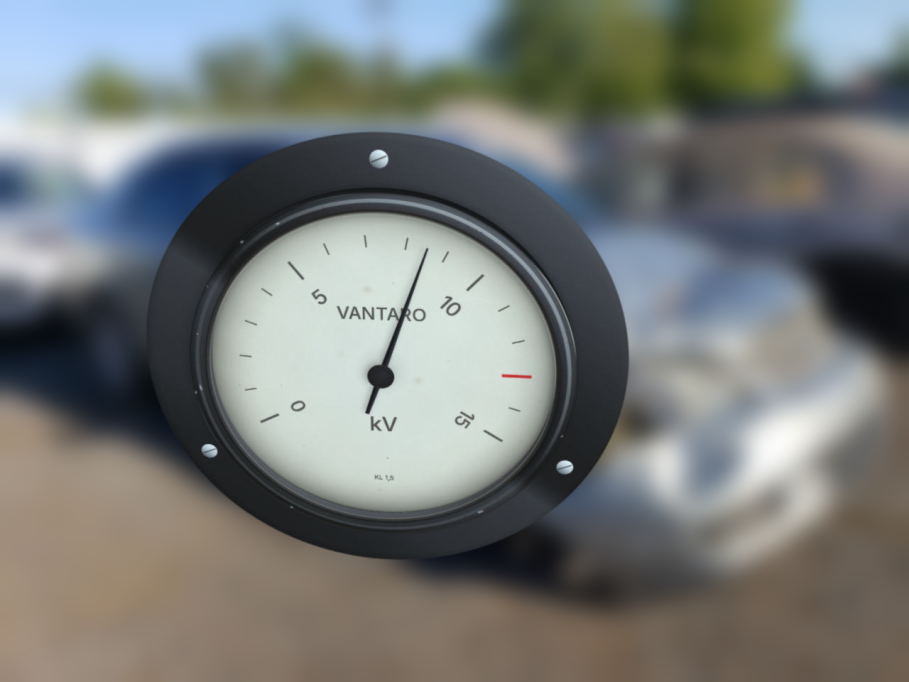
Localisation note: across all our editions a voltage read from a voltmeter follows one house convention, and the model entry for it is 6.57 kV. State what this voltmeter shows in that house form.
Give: 8.5 kV
